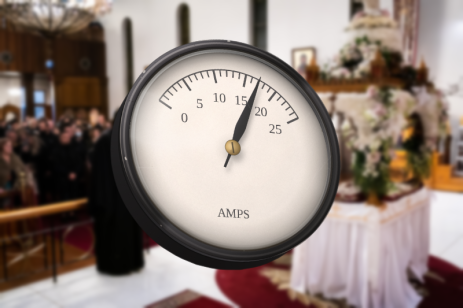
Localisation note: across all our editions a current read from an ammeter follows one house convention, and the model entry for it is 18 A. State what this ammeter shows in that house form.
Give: 17 A
